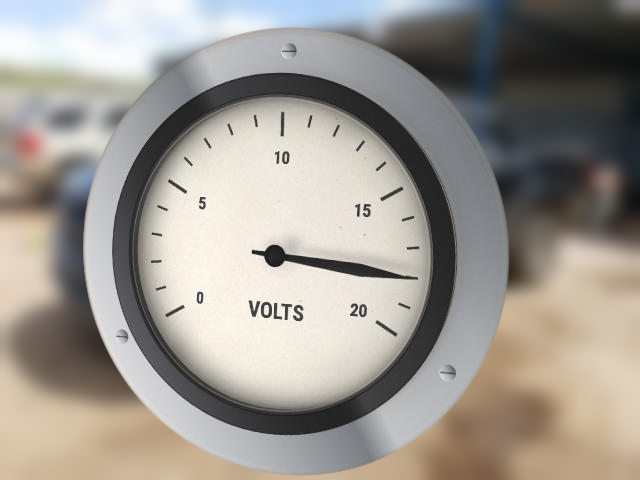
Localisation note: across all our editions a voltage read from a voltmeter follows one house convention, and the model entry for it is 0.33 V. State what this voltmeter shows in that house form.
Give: 18 V
